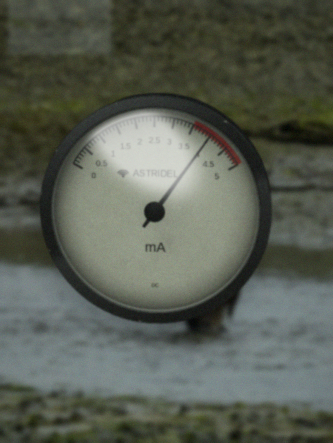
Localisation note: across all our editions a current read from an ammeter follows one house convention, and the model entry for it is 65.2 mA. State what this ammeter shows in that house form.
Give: 4 mA
